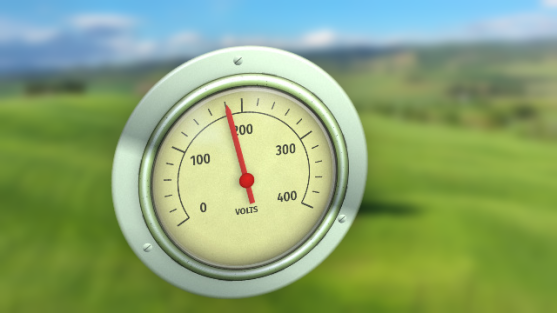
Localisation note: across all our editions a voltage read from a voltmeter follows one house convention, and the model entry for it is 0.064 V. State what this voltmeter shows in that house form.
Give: 180 V
